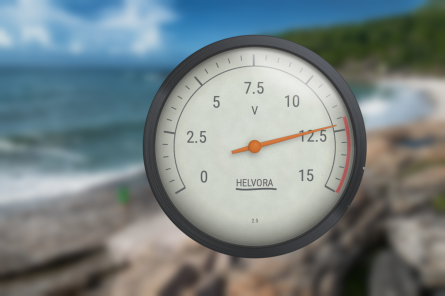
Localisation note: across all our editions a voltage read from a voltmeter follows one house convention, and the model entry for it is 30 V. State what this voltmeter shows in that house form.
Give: 12.25 V
